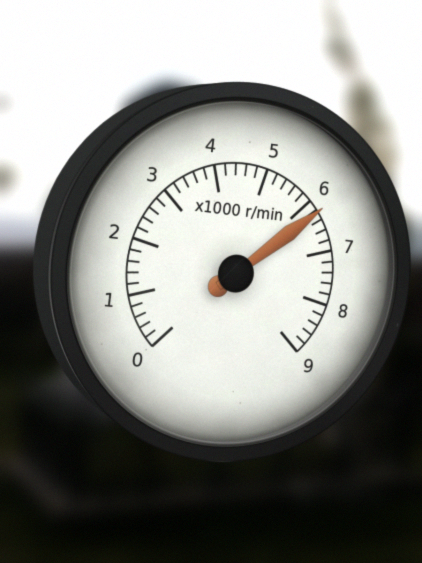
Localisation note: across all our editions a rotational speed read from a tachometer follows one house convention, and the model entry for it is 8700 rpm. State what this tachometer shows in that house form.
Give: 6200 rpm
